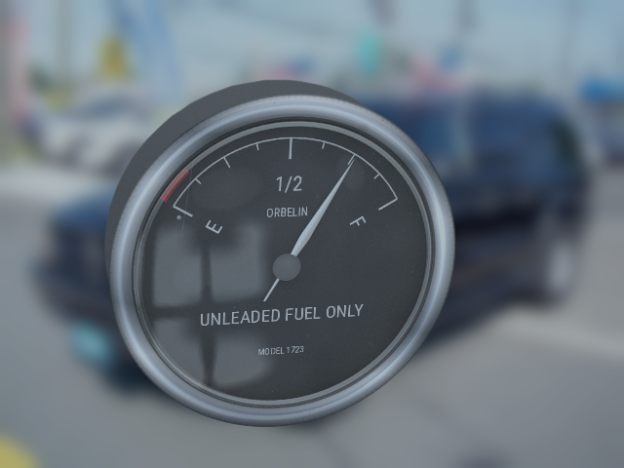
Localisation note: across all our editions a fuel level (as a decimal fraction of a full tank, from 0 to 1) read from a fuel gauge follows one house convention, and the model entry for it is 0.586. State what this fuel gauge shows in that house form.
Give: 0.75
